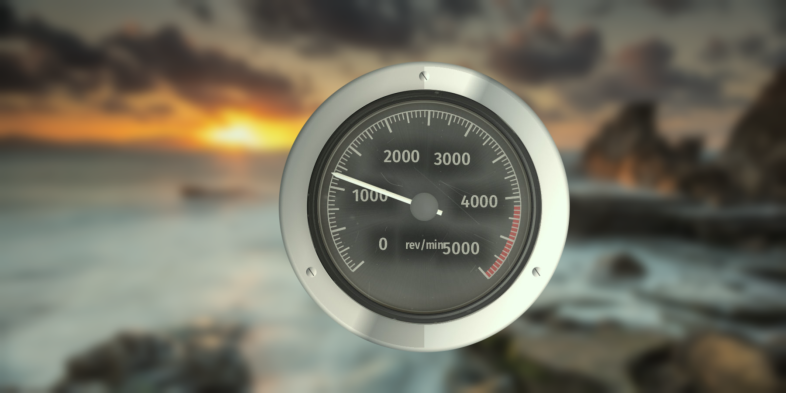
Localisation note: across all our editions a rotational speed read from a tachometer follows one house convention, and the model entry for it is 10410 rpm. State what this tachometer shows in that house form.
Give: 1150 rpm
